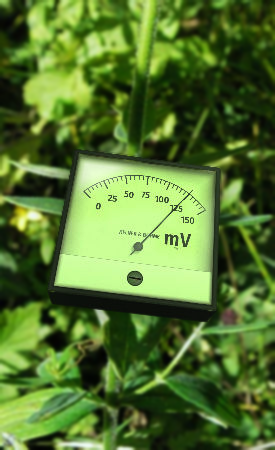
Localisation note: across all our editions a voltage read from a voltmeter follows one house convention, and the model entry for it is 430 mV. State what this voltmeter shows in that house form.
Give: 125 mV
